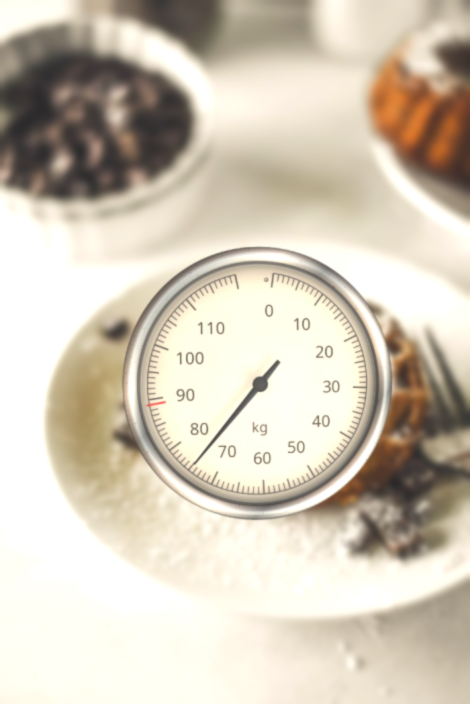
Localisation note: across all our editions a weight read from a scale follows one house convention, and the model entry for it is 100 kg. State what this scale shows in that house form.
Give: 75 kg
